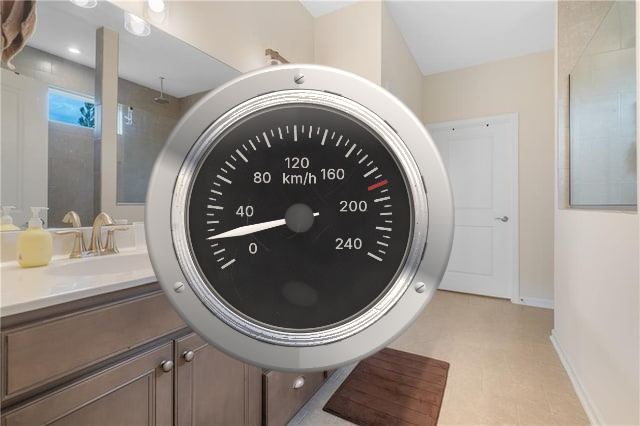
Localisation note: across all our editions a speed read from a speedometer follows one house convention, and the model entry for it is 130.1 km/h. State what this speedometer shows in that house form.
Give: 20 km/h
